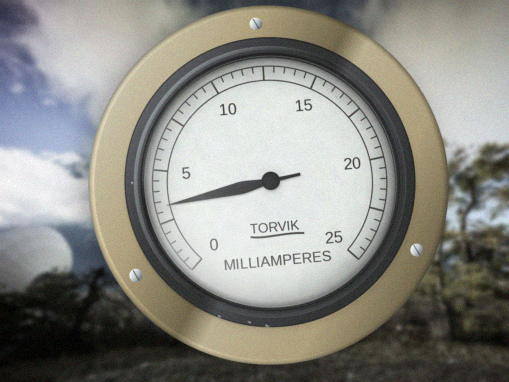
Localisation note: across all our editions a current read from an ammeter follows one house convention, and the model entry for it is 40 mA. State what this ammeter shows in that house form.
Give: 3.25 mA
